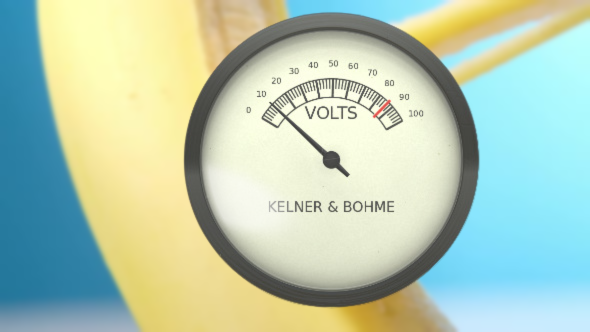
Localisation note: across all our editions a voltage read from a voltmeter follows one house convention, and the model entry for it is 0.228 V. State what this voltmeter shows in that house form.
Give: 10 V
